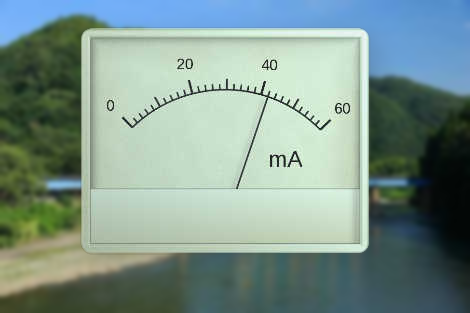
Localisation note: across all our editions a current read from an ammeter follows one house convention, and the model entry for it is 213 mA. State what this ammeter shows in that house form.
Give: 42 mA
